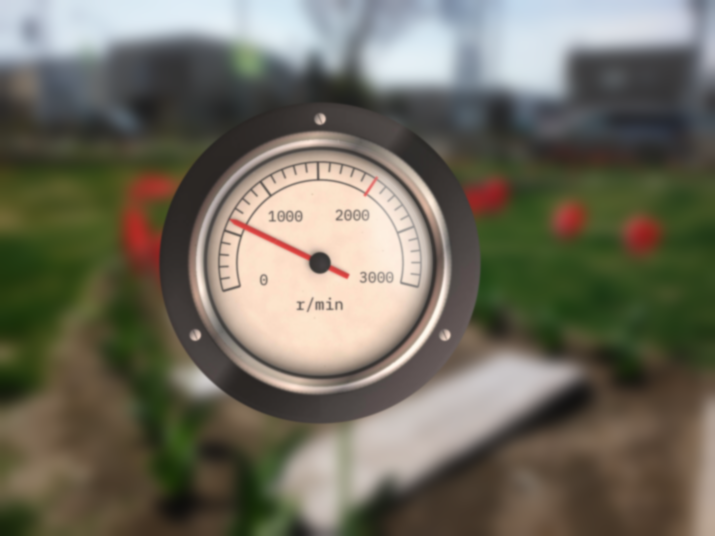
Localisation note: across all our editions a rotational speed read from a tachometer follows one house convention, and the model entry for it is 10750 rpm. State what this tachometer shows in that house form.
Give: 600 rpm
